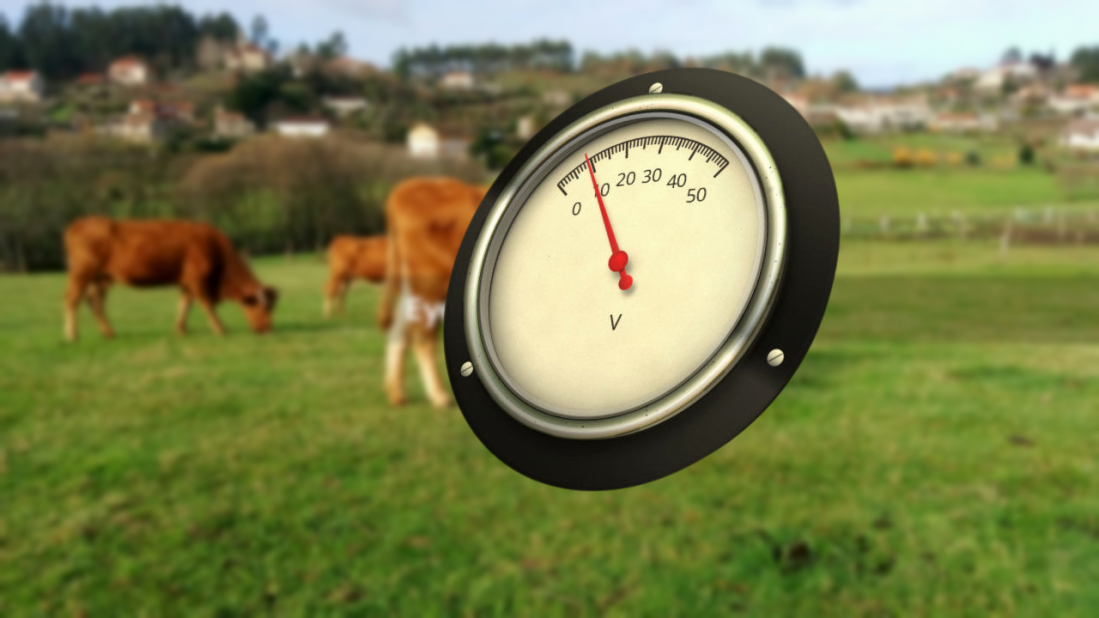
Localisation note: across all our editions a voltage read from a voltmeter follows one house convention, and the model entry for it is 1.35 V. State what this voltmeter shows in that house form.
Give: 10 V
